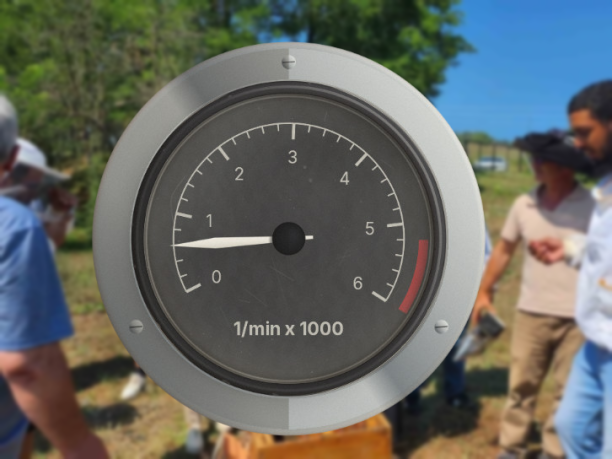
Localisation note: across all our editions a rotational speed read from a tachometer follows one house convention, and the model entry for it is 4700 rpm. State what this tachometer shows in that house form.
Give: 600 rpm
